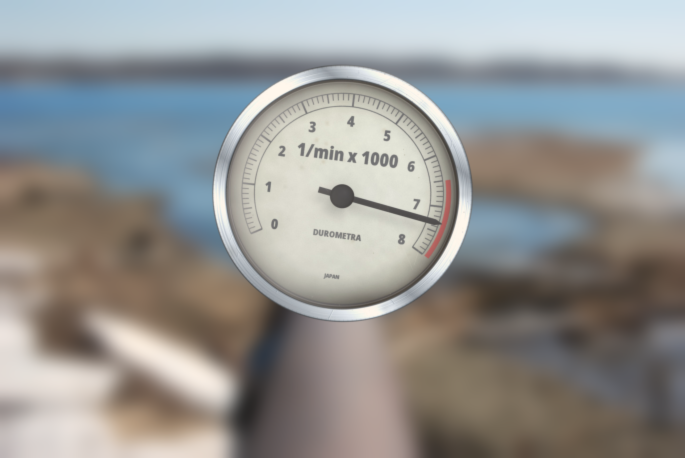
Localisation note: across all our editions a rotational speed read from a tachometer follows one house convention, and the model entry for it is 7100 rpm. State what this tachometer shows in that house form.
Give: 7300 rpm
